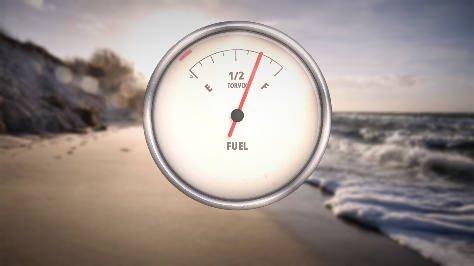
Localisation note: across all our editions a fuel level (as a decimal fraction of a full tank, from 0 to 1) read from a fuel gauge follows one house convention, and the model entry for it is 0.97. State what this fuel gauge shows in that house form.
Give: 0.75
